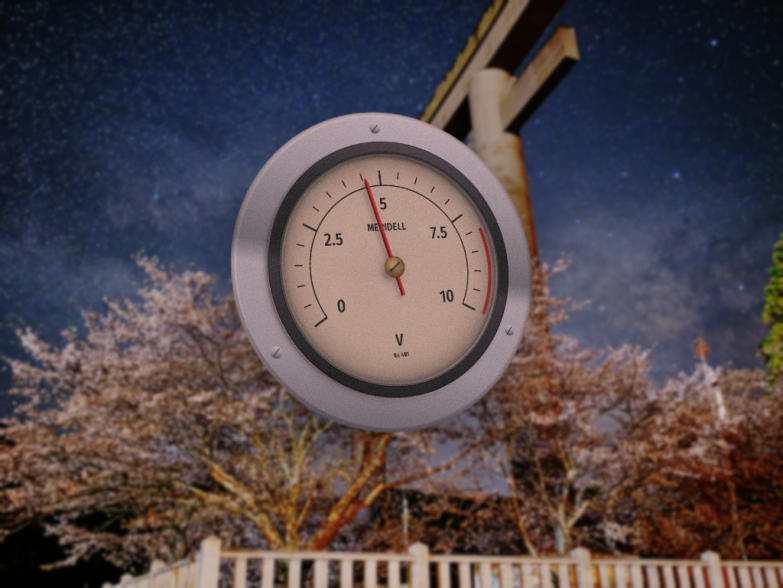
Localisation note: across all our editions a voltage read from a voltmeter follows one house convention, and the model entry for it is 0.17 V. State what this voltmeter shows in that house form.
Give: 4.5 V
